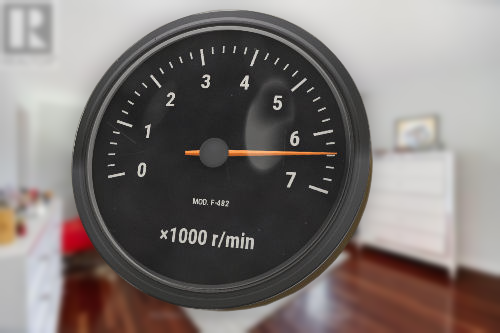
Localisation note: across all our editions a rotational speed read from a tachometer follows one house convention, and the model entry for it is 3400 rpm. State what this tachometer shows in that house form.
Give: 6400 rpm
